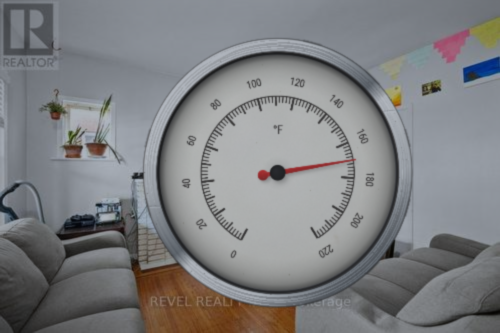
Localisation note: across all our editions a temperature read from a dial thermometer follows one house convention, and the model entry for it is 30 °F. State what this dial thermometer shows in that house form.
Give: 170 °F
